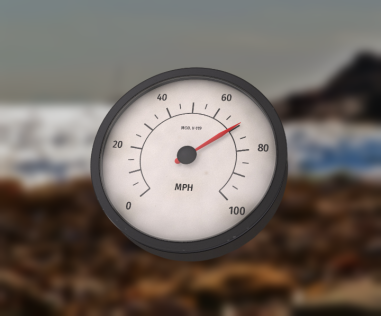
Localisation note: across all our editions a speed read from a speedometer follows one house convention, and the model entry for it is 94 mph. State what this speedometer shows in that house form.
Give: 70 mph
